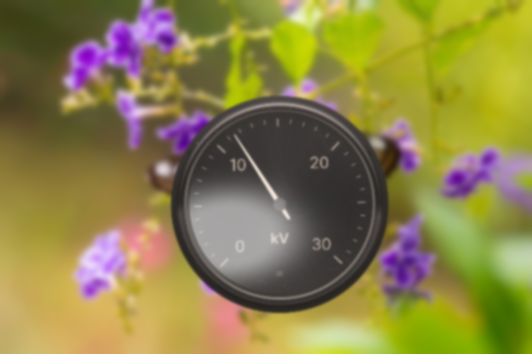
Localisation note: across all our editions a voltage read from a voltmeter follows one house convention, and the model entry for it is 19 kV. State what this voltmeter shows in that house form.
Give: 11.5 kV
